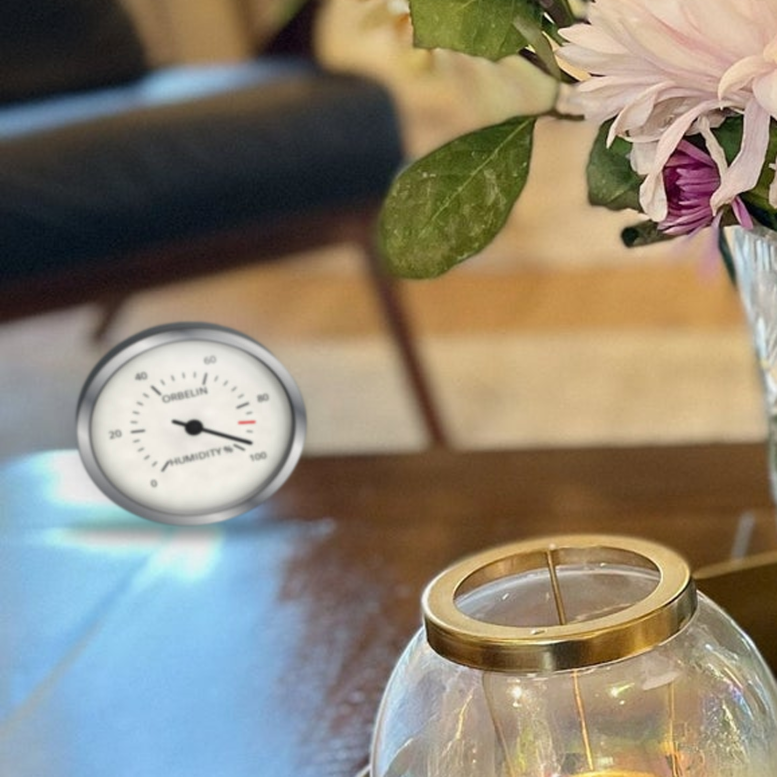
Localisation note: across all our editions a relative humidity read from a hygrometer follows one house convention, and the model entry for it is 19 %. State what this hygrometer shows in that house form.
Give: 96 %
